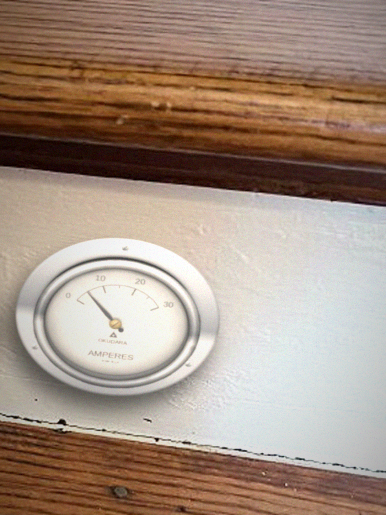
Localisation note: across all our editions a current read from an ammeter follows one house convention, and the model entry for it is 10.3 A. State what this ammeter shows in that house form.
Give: 5 A
